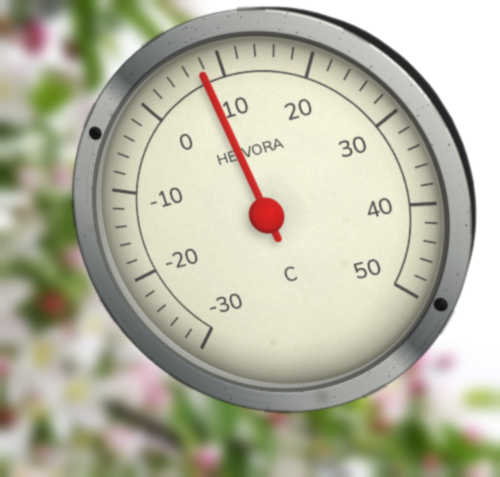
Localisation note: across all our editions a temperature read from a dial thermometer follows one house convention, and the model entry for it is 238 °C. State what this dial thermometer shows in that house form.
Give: 8 °C
